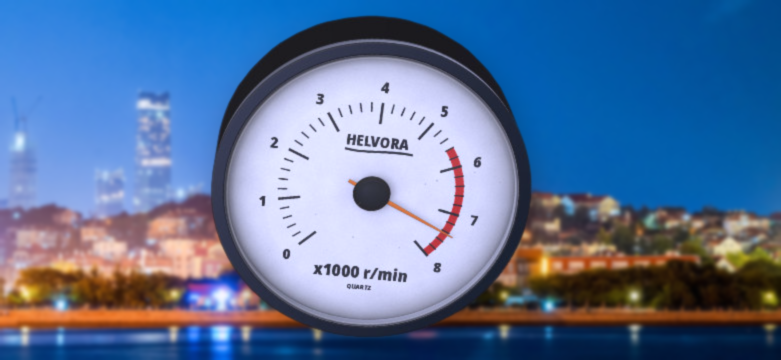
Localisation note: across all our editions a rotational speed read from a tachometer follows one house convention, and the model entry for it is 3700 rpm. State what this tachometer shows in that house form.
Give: 7400 rpm
